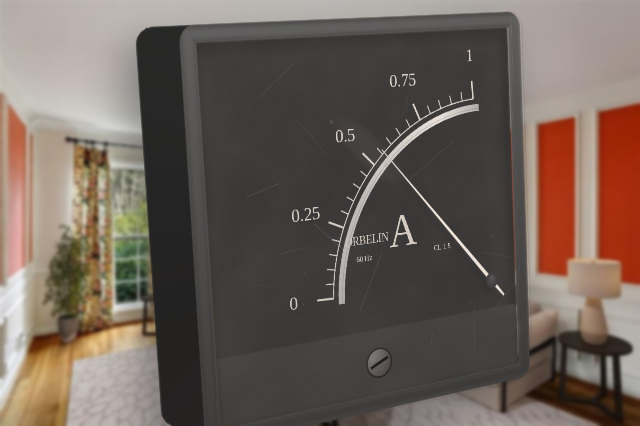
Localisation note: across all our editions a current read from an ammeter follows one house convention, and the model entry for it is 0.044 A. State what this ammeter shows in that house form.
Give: 0.55 A
